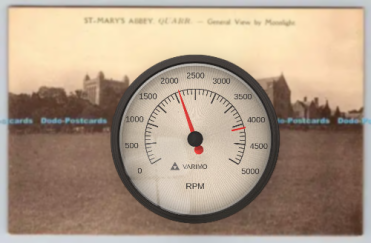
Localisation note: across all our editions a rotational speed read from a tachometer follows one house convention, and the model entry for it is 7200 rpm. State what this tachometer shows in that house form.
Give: 2100 rpm
